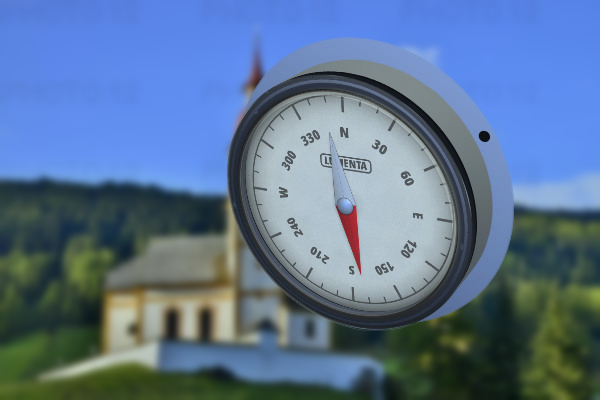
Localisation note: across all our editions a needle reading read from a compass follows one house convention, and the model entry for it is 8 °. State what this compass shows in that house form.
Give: 170 °
